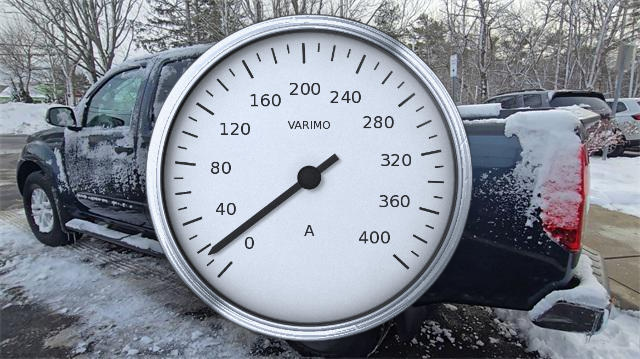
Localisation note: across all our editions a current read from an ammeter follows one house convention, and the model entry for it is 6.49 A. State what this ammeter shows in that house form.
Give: 15 A
